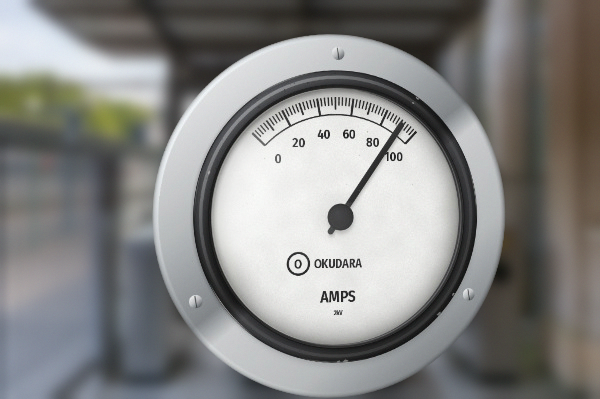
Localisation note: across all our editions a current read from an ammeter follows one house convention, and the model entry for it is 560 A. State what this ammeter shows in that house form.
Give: 90 A
